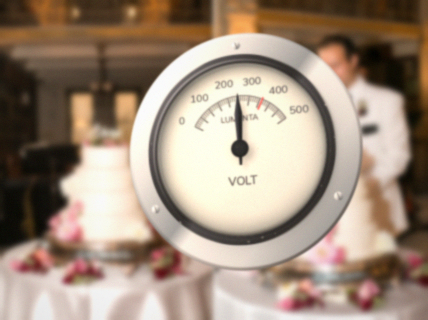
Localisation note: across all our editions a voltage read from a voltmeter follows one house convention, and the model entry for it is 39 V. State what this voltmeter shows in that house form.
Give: 250 V
